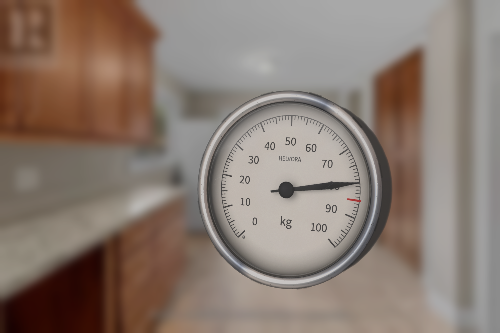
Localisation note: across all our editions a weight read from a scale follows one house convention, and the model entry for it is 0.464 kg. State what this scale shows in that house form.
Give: 80 kg
